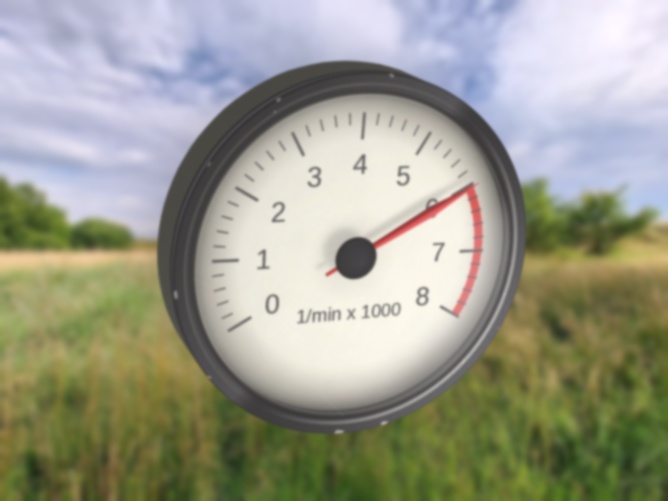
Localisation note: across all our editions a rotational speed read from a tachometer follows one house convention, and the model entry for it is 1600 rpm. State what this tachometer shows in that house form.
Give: 6000 rpm
